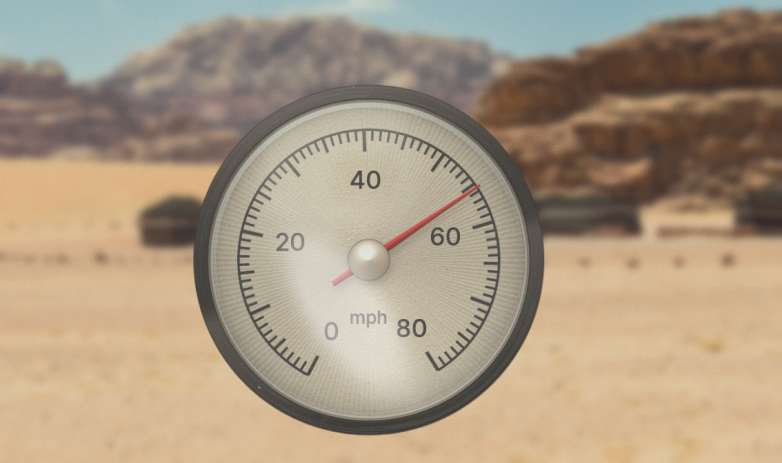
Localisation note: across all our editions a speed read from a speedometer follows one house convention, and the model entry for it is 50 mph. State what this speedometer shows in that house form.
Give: 55.5 mph
